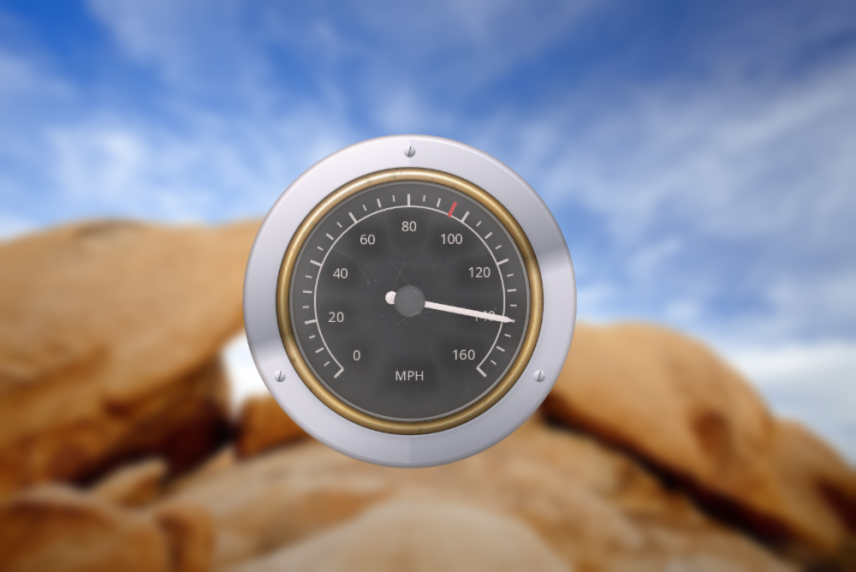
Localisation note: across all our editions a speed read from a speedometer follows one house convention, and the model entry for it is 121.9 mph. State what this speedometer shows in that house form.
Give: 140 mph
